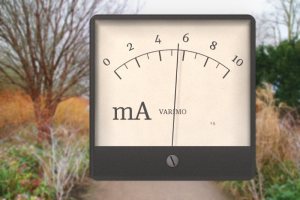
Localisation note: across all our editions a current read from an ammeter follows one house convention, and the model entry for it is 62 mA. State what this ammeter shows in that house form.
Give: 5.5 mA
